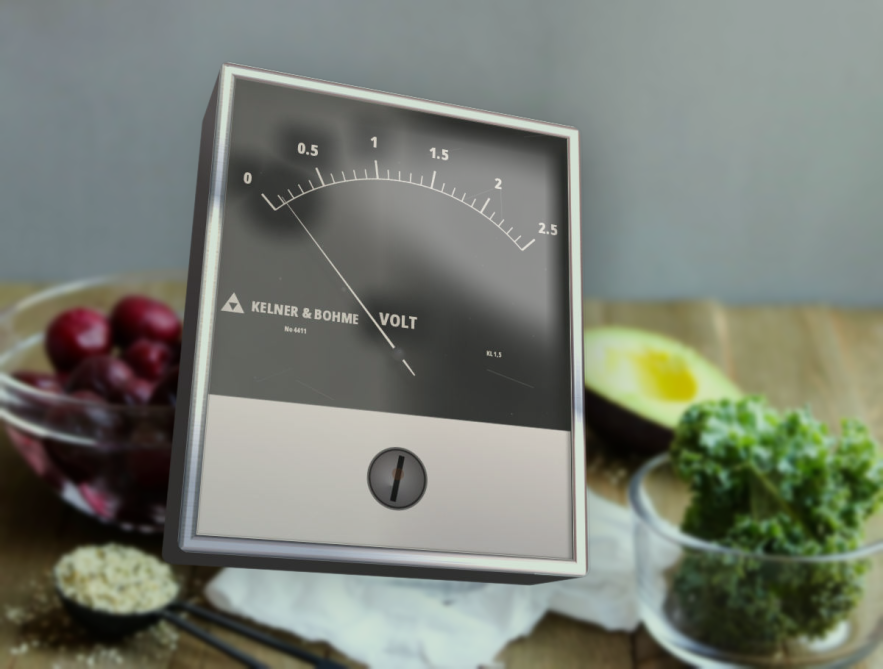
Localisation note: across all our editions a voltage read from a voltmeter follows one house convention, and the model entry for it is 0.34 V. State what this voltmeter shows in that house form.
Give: 0.1 V
